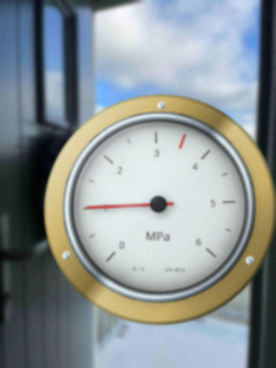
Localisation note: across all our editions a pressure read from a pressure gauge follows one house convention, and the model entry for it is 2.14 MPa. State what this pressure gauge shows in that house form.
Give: 1 MPa
